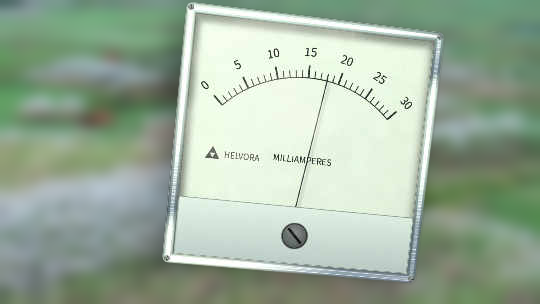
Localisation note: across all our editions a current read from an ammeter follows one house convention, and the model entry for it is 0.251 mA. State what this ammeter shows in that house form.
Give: 18 mA
